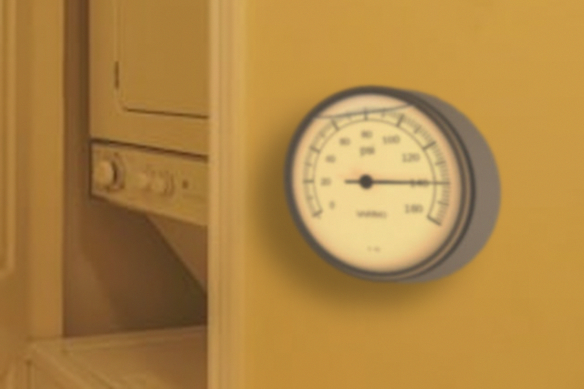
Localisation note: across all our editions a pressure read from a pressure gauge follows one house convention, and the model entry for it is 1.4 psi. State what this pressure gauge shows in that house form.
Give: 140 psi
